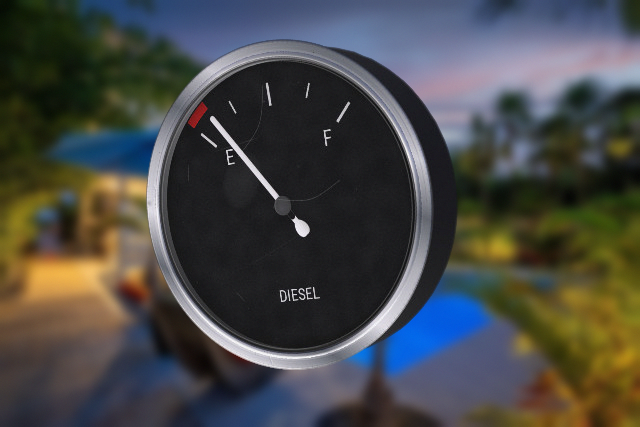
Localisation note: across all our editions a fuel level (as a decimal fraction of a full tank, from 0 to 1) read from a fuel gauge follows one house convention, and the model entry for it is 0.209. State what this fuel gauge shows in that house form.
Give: 0.125
